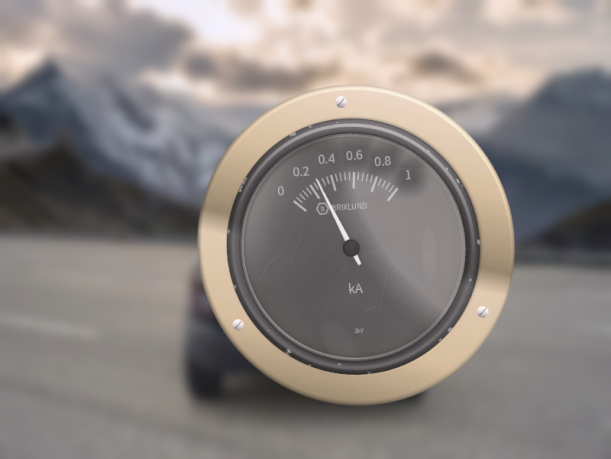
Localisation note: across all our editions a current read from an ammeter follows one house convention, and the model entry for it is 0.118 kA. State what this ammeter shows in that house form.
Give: 0.28 kA
